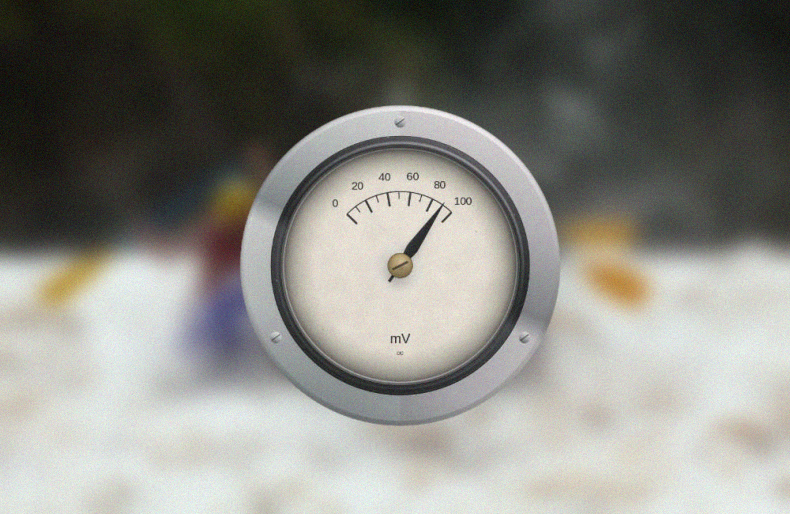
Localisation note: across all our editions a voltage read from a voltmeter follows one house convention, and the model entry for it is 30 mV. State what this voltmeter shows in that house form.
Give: 90 mV
